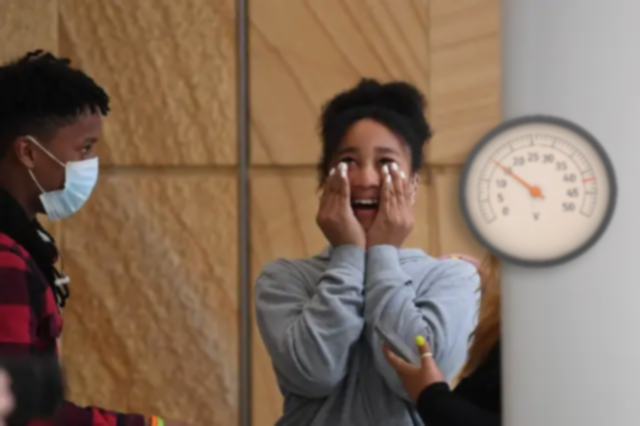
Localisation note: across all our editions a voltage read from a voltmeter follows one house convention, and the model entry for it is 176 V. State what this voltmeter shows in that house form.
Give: 15 V
